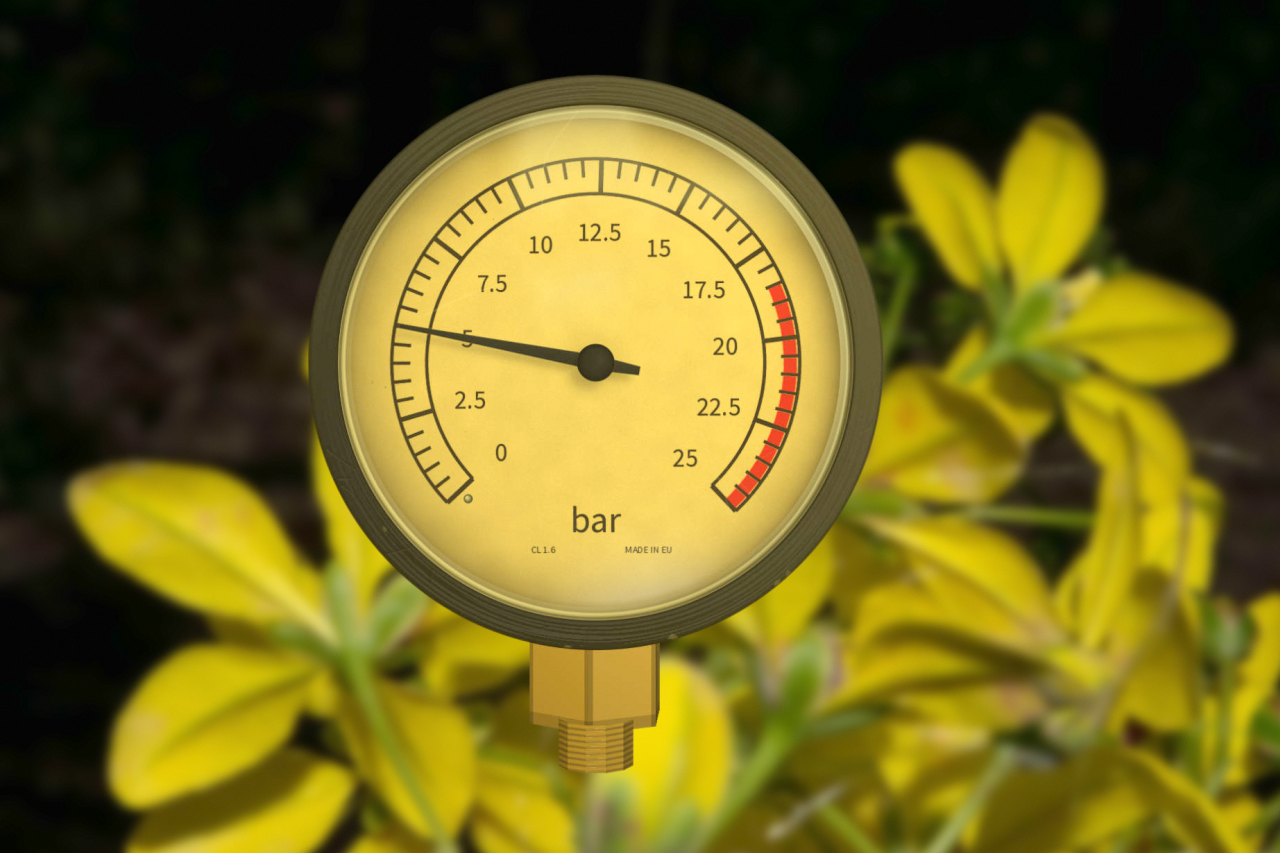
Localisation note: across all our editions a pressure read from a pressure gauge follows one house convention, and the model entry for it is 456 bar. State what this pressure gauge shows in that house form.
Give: 5 bar
